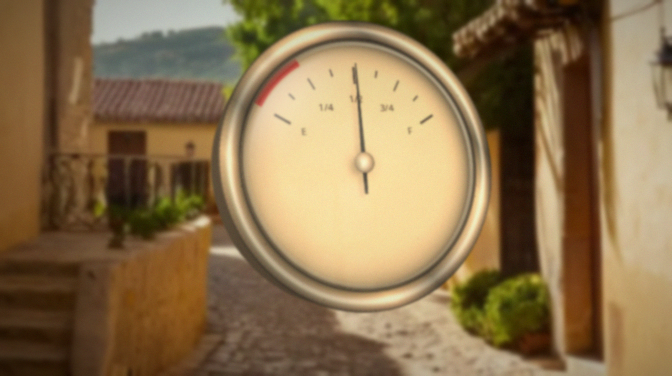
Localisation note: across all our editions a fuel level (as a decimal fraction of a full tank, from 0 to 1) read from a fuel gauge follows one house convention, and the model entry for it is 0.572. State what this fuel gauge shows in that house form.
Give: 0.5
